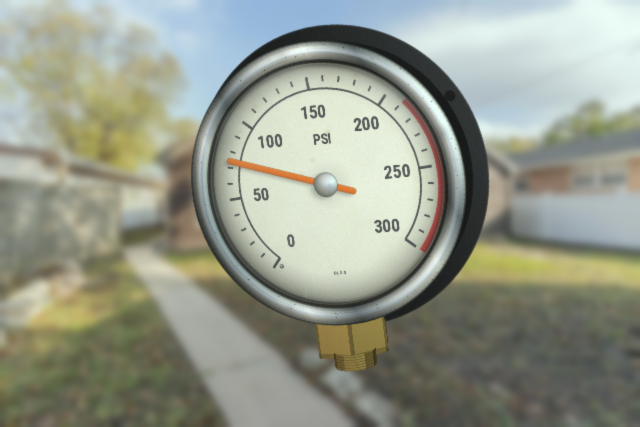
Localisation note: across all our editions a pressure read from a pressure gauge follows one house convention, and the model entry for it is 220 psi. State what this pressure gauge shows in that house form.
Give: 75 psi
